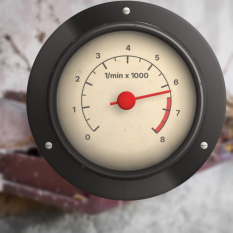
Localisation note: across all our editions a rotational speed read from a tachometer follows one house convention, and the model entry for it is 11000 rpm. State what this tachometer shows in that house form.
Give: 6250 rpm
